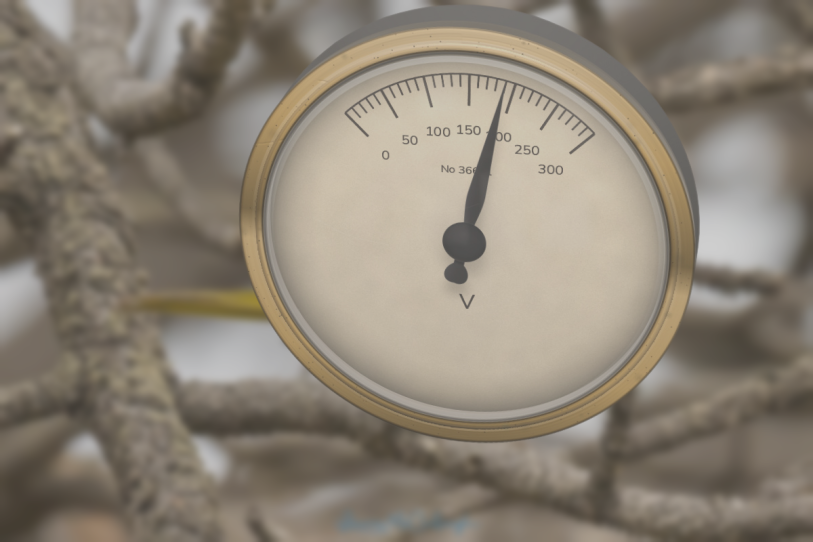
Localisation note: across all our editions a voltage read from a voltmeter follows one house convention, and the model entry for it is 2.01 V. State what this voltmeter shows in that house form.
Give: 190 V
